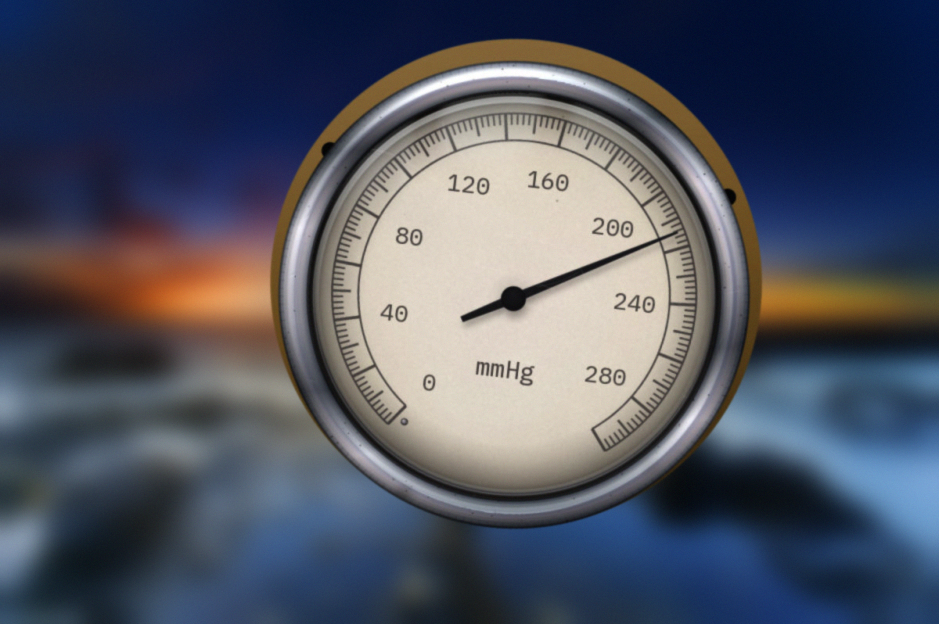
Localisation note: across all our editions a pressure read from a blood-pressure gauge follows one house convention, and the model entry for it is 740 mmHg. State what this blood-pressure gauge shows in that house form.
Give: 214 mmHg
